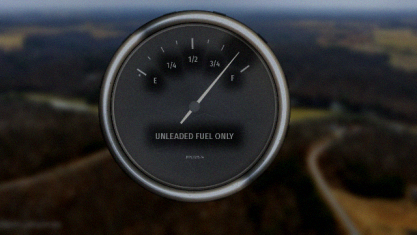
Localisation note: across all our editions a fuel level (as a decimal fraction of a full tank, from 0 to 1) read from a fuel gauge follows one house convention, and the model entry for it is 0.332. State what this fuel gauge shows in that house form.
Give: 0.875
